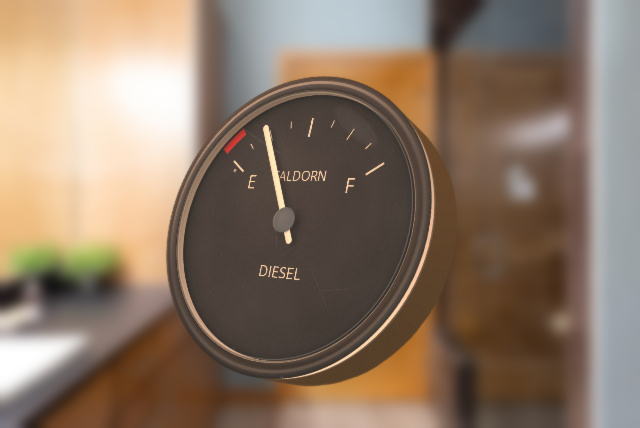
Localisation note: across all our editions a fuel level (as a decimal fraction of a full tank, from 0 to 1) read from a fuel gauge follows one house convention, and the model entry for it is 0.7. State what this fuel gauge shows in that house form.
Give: 0.25
